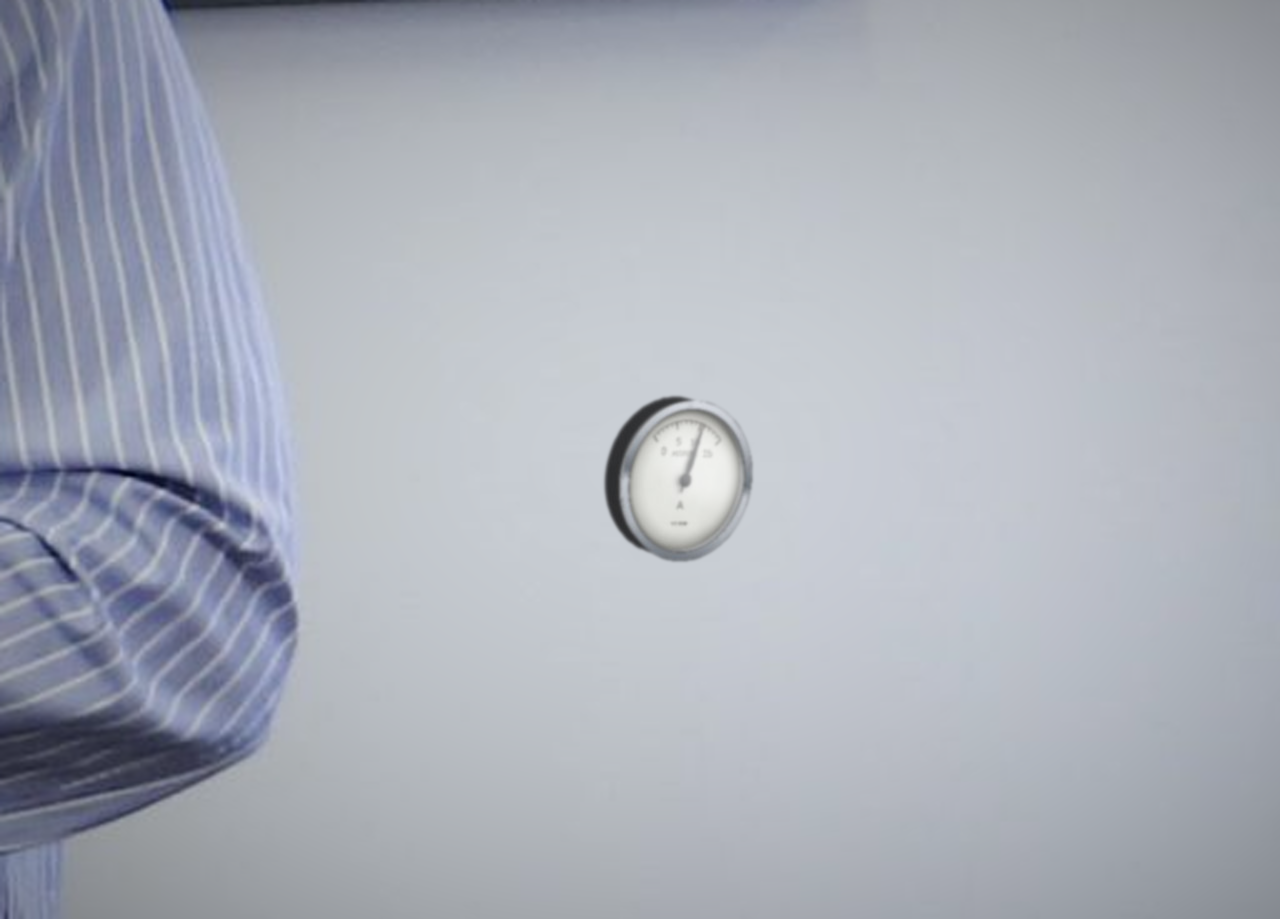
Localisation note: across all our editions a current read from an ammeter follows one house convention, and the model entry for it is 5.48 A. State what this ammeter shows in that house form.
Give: 10 A
